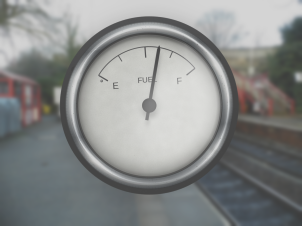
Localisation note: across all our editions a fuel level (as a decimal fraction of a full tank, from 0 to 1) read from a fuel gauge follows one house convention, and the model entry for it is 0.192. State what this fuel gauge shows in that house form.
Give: 0.625
